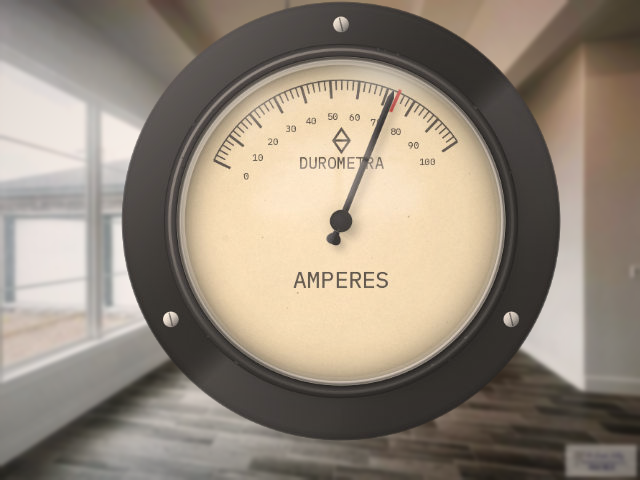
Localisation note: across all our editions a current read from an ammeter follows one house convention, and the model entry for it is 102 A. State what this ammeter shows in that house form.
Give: 72 A
